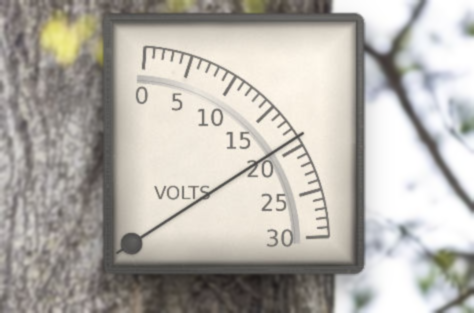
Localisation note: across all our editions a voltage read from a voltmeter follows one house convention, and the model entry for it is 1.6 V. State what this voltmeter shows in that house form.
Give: 19 V
